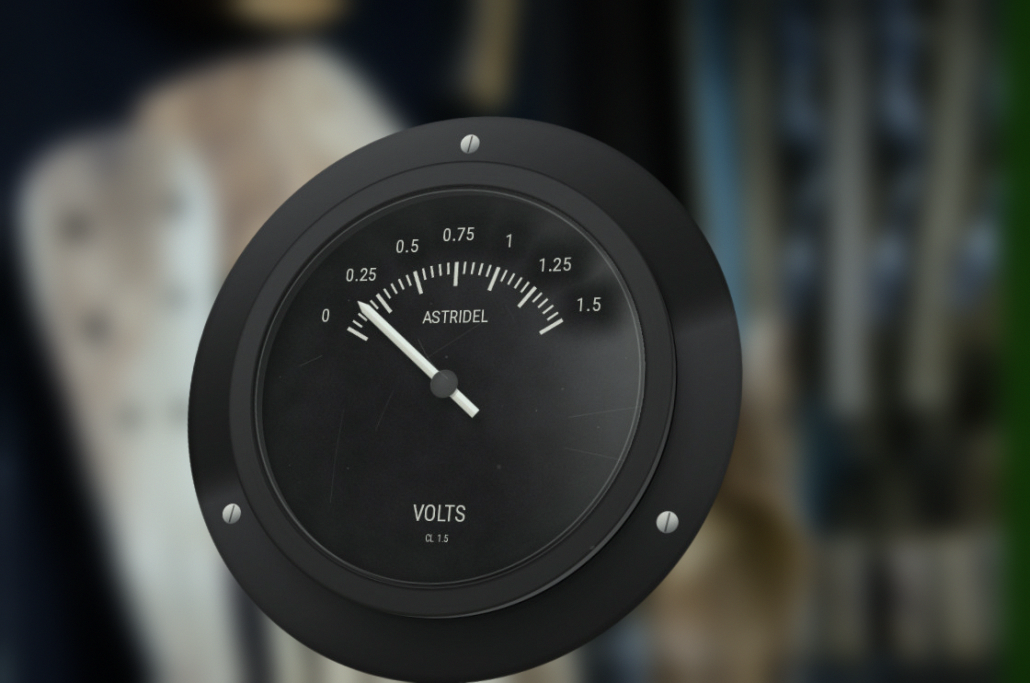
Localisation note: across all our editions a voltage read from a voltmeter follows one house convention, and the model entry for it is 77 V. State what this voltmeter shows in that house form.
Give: 0.15 V
